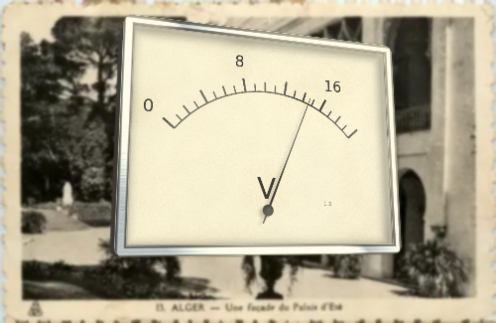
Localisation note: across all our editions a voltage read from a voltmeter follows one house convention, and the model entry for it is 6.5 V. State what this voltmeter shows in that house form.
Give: 14.5 V
